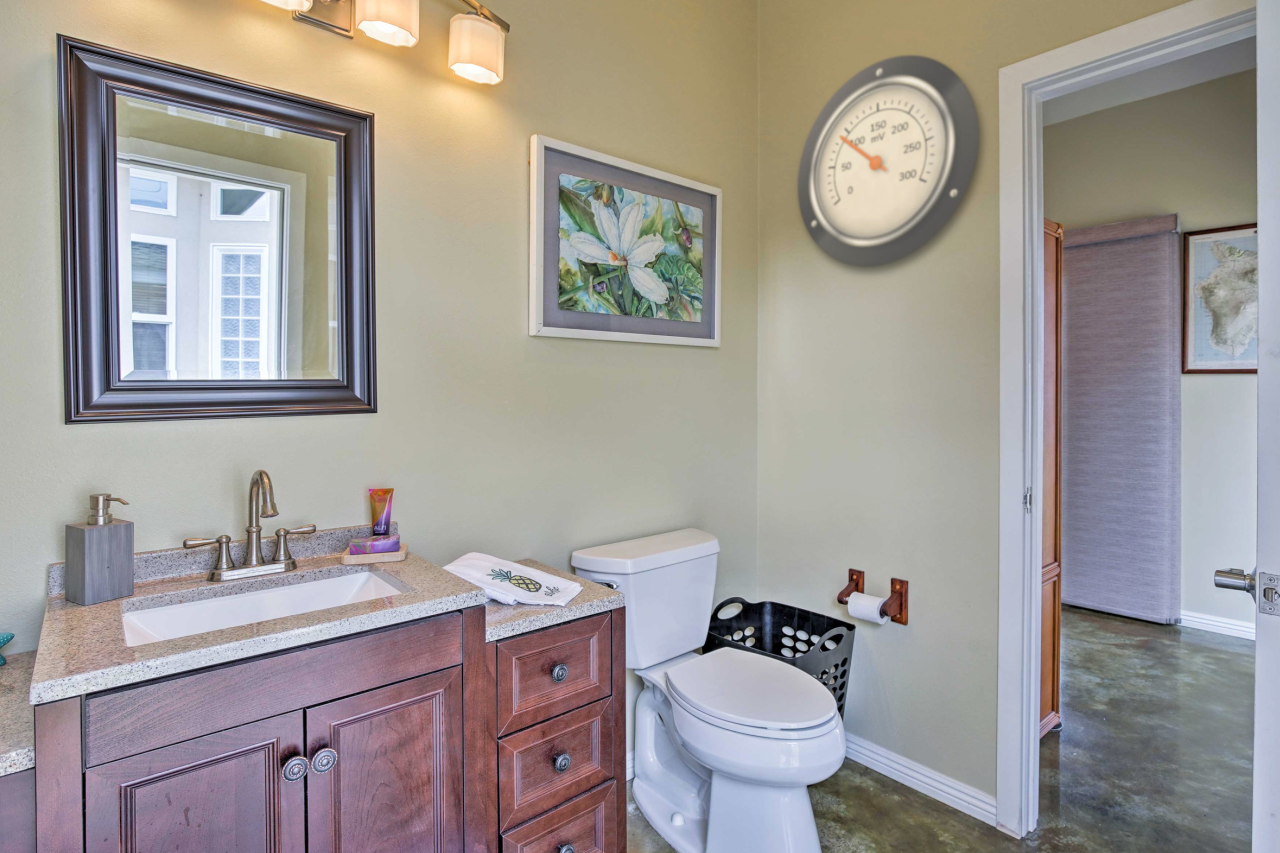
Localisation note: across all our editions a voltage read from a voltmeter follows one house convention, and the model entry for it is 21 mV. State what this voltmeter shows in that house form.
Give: 90 mV
